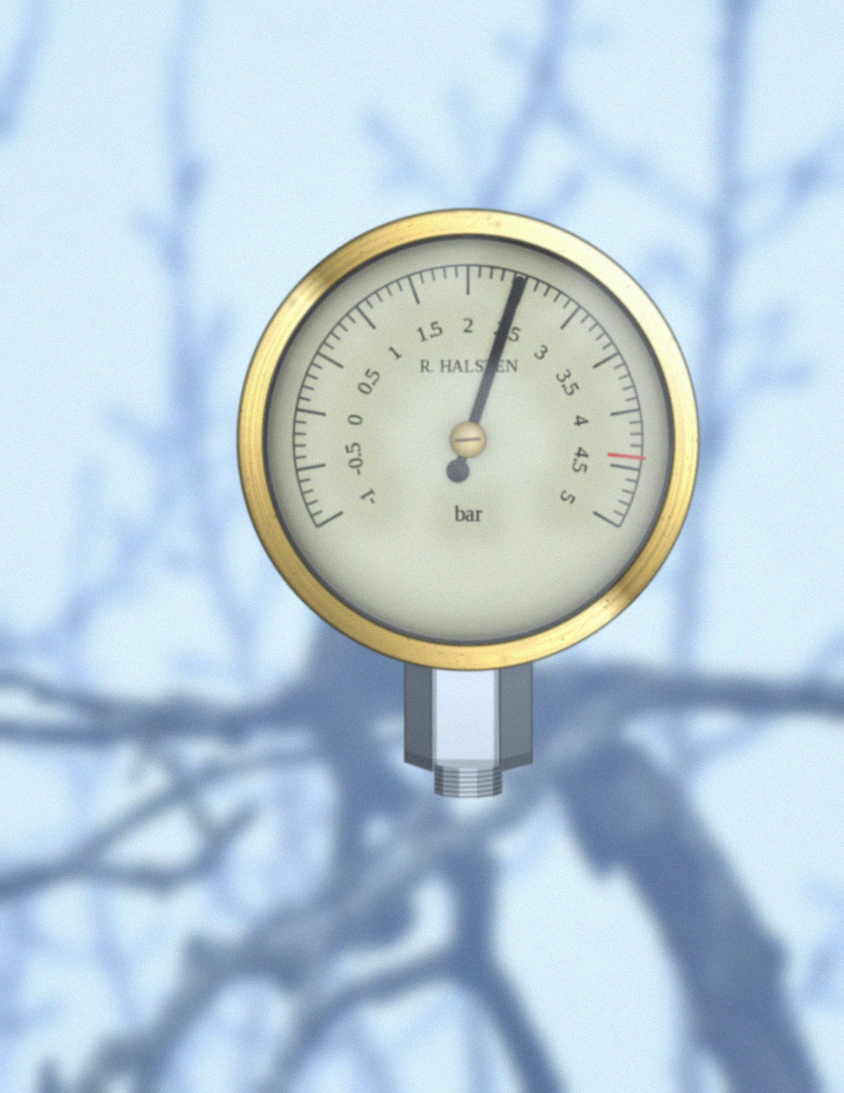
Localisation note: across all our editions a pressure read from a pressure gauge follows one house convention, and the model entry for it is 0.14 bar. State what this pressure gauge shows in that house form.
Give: 2.45 bar
